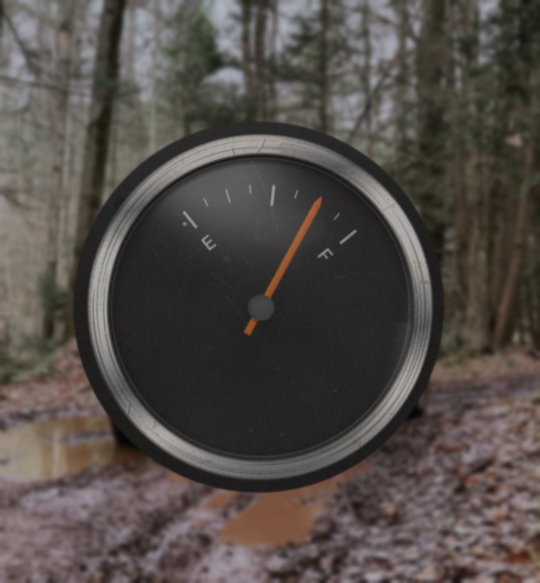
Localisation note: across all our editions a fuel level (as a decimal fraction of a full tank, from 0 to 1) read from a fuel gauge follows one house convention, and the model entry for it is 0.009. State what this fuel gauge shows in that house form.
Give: 0.75
